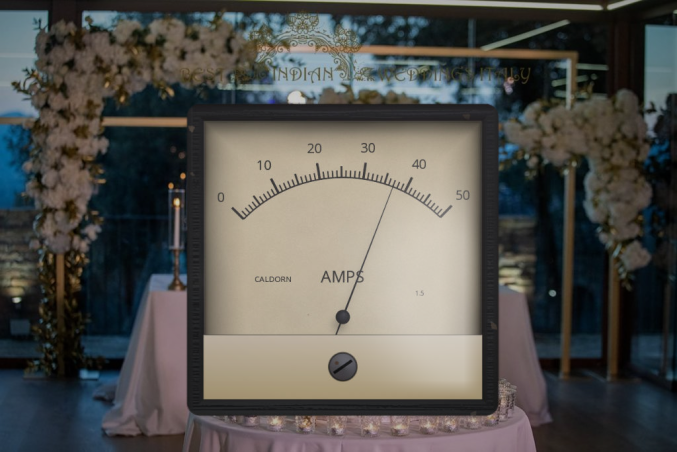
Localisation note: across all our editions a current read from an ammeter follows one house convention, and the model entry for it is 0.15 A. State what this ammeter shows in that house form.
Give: 37 A
